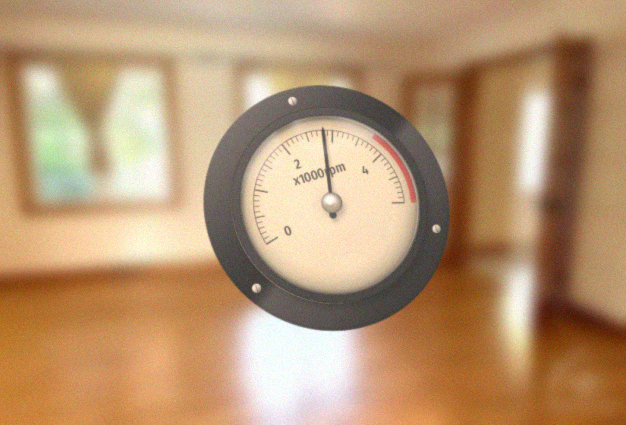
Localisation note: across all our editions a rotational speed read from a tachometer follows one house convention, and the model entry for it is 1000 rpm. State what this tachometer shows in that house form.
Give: 2800 rpm
